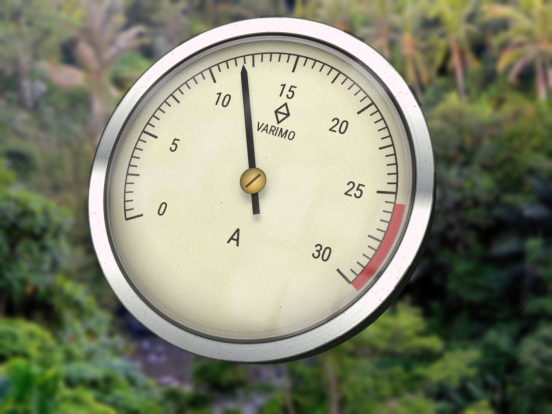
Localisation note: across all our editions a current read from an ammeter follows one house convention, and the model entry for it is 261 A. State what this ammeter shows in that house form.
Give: 12 A
